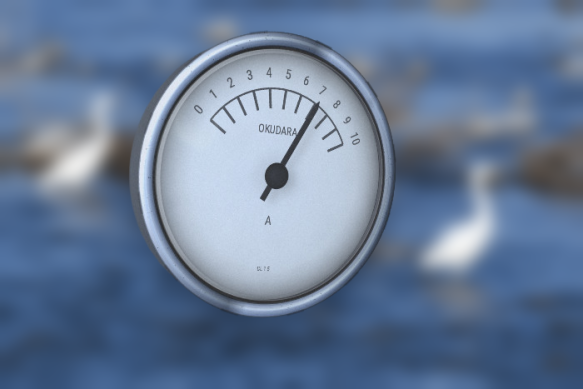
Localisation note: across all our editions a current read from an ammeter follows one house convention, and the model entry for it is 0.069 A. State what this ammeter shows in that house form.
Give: 7 A
